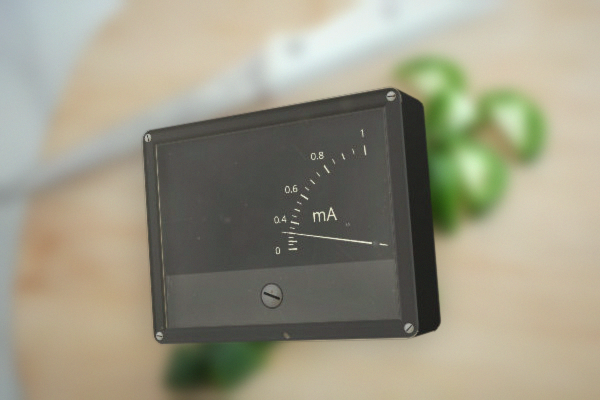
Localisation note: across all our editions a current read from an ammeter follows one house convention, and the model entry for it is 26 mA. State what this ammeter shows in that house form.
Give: 0.3 mA
